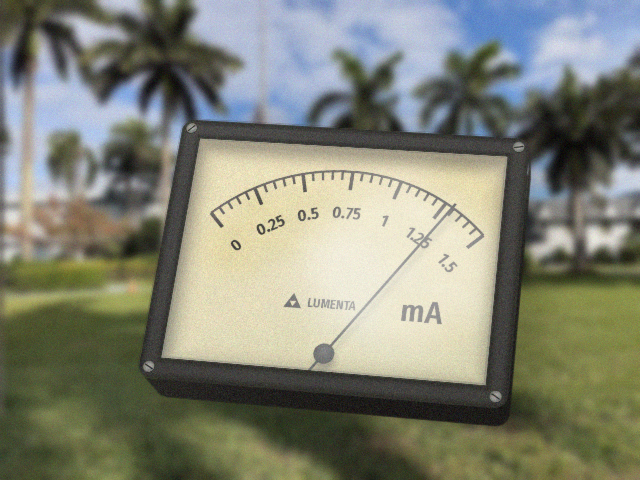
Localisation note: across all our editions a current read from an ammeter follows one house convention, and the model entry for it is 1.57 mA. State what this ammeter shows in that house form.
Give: 1.3 mA
